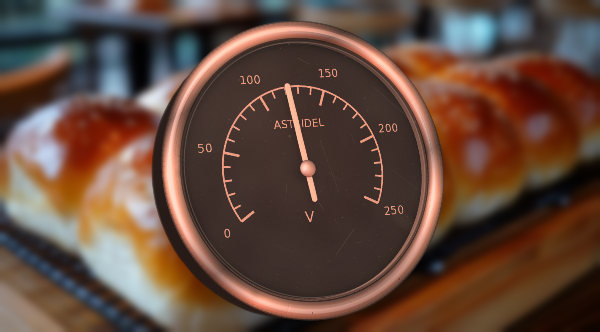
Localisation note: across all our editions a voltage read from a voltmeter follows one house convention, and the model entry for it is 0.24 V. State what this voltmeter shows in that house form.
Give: 120 V
